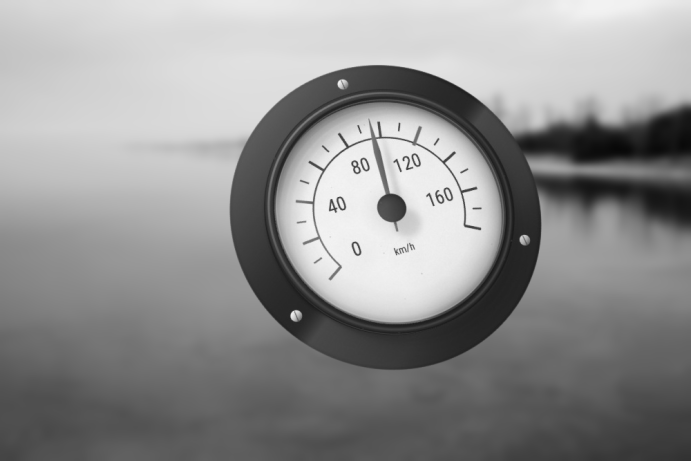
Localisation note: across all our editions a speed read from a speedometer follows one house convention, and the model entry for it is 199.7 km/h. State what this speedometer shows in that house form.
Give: 95 km/h
